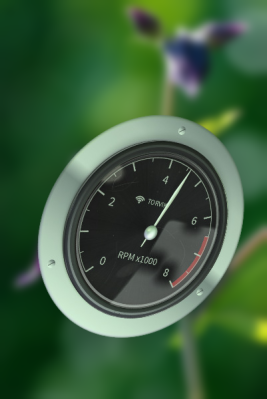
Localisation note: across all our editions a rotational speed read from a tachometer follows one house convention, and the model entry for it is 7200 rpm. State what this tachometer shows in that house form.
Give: 4500 rpm
